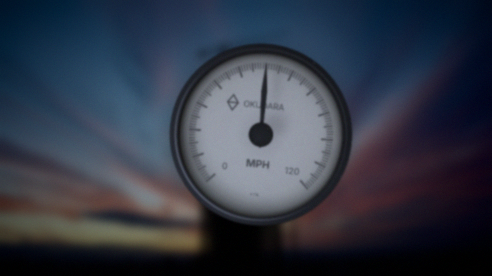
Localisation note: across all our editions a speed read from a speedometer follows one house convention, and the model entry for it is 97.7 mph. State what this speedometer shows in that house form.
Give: 60 mph
